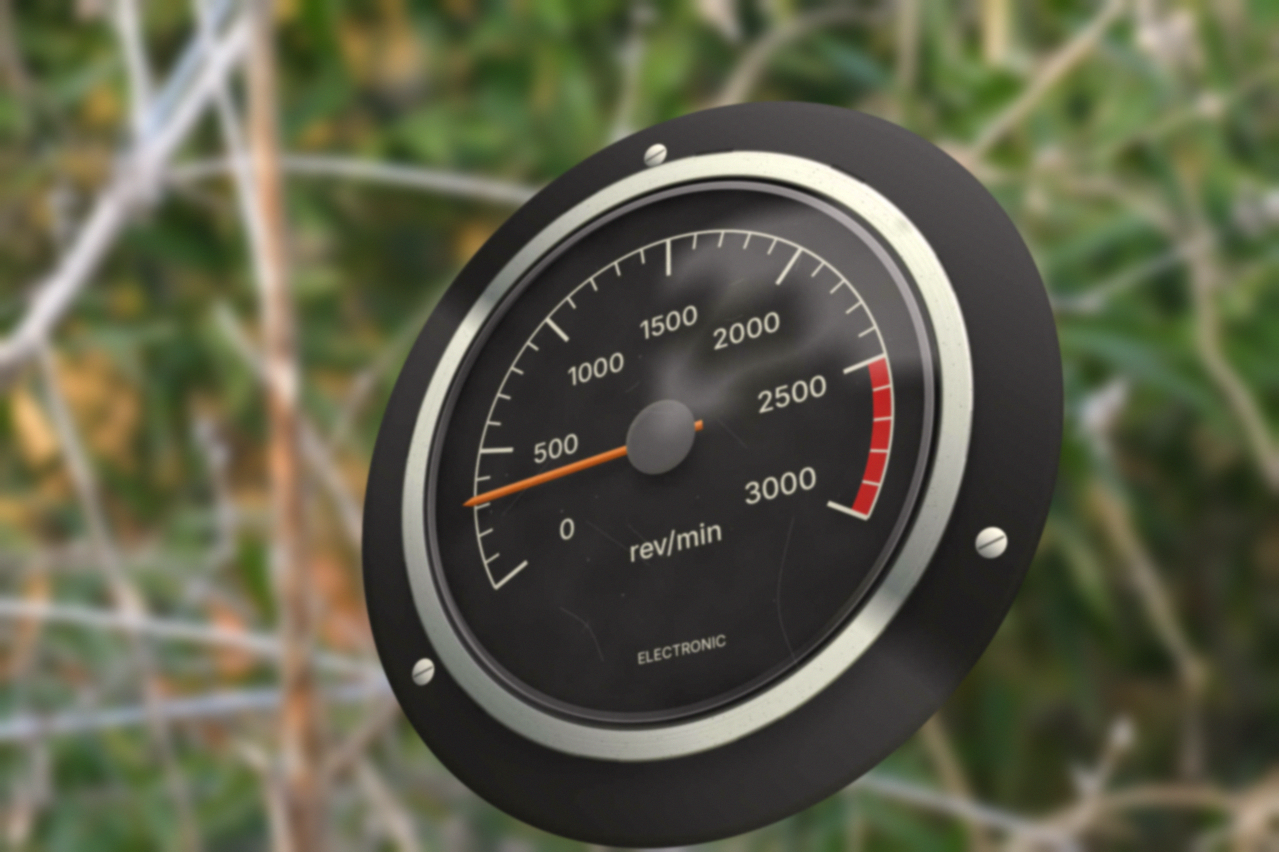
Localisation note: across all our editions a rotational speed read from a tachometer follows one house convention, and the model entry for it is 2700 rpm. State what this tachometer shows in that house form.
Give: 300 rpm
